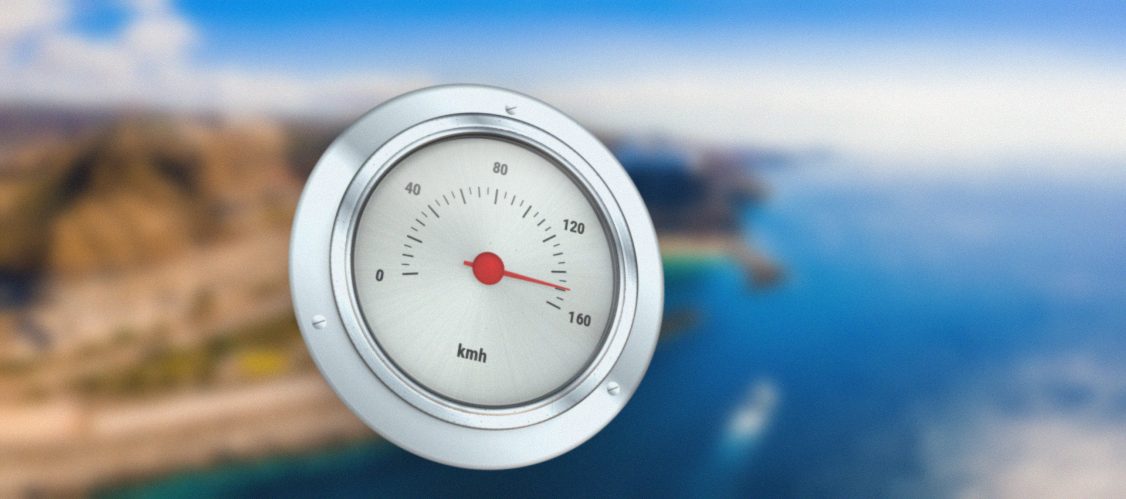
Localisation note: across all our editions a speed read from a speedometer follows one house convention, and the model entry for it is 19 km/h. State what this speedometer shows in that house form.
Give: 150 km/h
